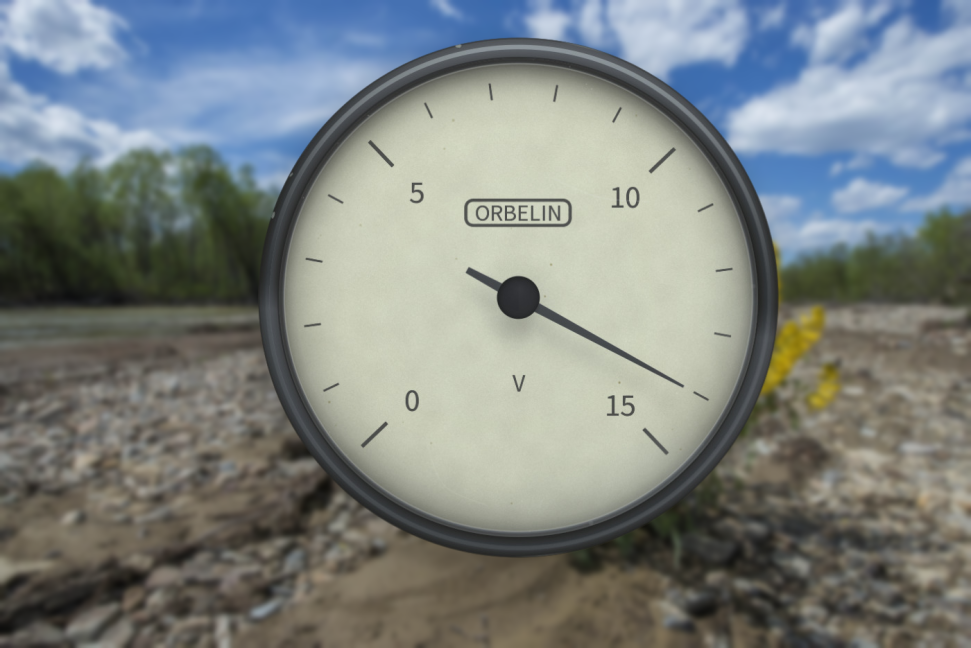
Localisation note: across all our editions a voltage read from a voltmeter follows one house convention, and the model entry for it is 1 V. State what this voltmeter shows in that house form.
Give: 14 V
